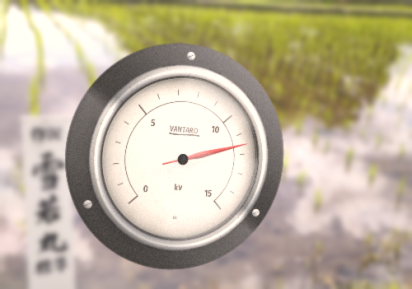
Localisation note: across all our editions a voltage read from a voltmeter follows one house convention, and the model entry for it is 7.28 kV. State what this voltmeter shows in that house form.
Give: 11.5 kV
